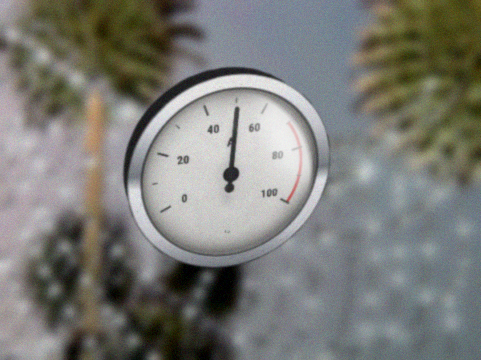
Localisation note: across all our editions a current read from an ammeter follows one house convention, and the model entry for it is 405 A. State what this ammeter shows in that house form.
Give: 50 A
